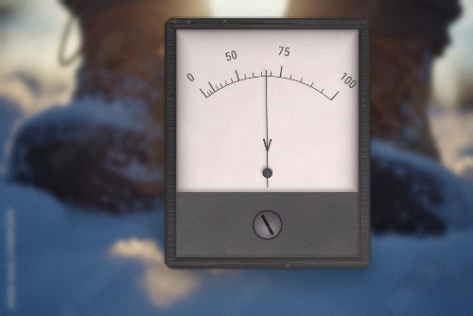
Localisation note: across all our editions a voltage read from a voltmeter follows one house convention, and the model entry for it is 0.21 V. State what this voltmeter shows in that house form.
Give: 67.5 V
